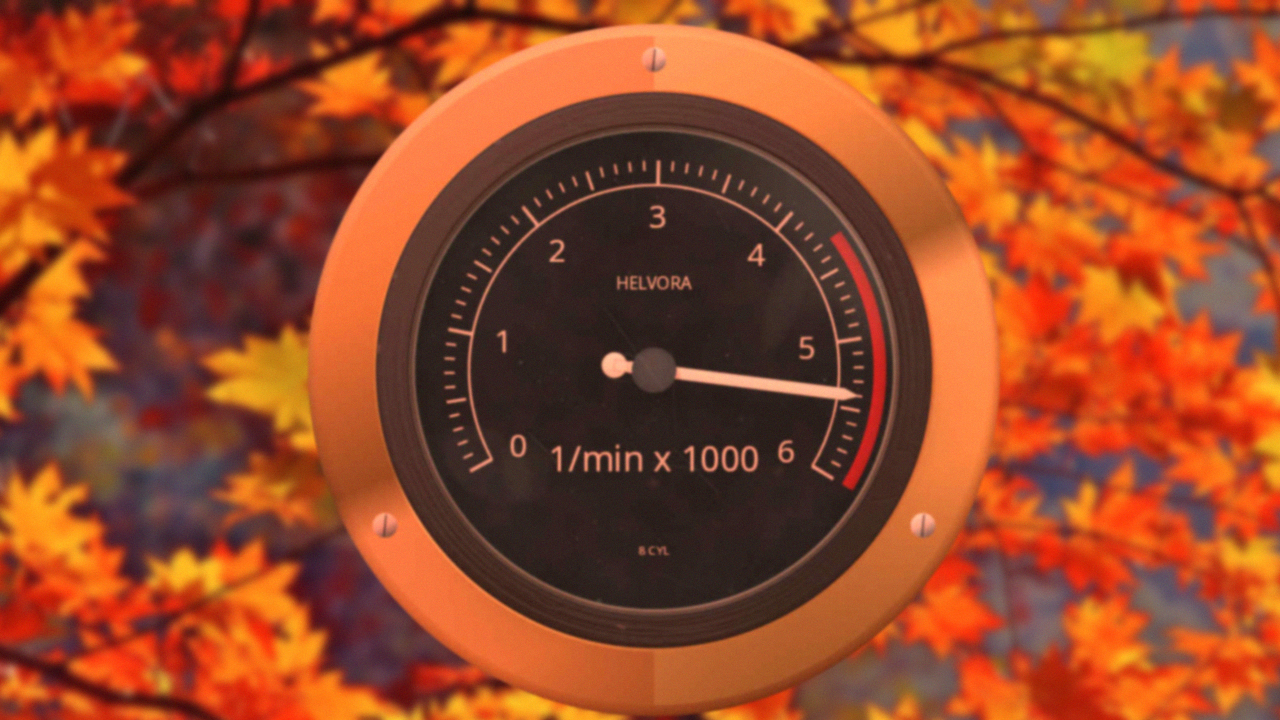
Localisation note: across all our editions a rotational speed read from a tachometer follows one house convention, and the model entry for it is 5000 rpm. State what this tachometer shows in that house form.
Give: 5400 rpm
